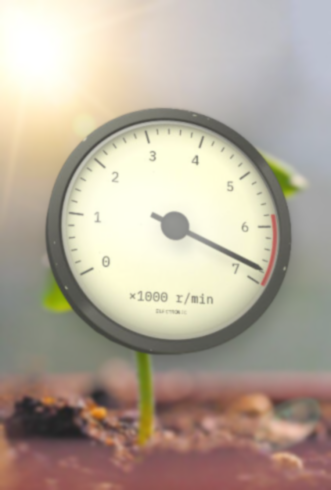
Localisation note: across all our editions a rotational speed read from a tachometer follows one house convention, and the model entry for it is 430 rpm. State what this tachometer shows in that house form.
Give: 6800 rpm
